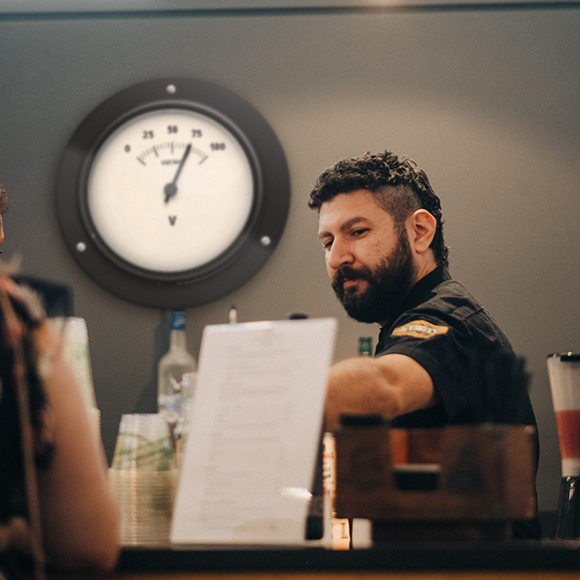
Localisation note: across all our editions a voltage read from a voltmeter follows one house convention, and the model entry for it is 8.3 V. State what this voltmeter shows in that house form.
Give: 75 V
